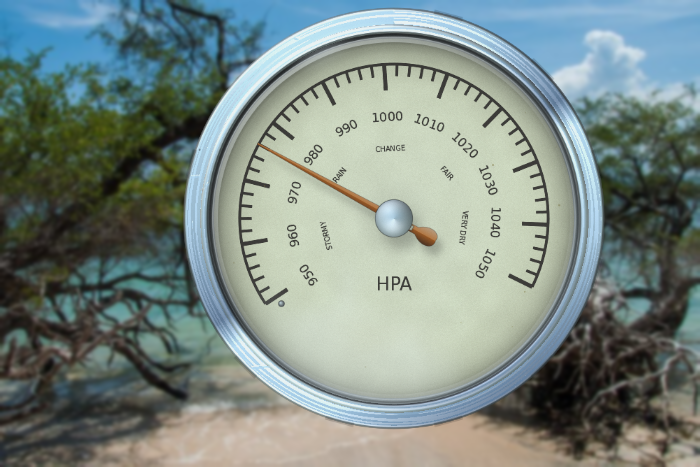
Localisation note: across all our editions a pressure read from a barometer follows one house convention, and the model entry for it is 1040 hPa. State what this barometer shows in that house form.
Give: 976 hPa
